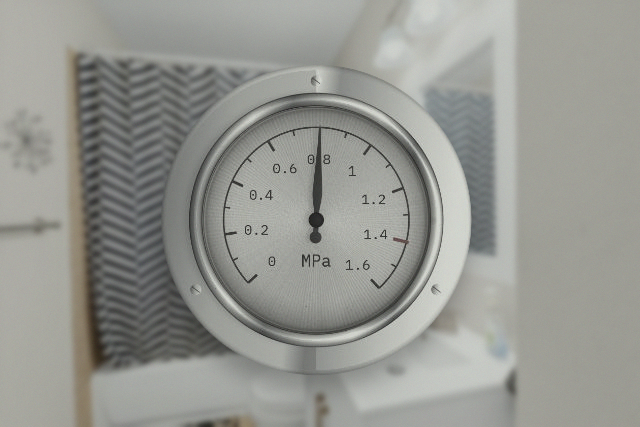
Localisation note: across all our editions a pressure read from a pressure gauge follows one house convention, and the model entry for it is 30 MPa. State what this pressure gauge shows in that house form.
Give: 0.8 MPa
